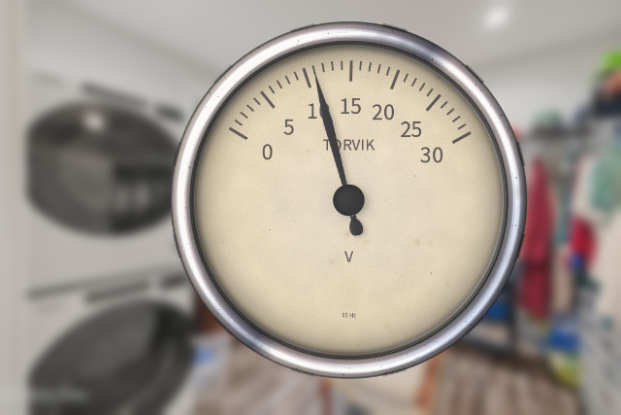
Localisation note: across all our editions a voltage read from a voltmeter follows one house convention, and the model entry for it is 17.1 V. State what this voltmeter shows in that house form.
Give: 11 V
